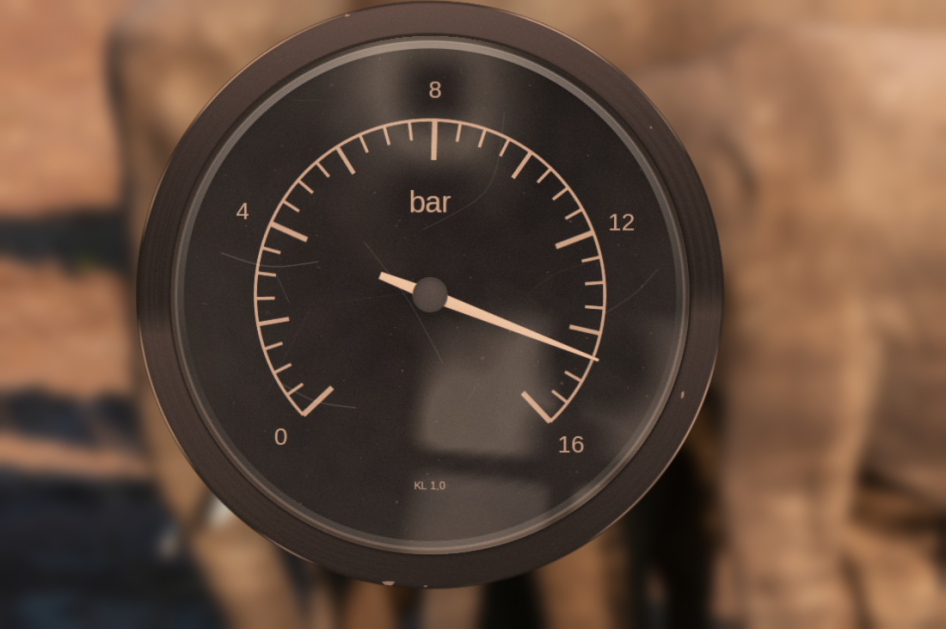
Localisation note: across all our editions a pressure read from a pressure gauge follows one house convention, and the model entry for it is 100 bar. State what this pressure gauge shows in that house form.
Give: 14.5 bar
